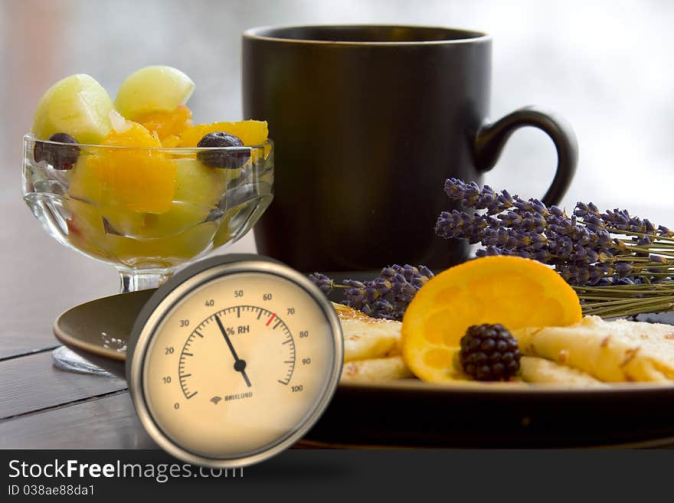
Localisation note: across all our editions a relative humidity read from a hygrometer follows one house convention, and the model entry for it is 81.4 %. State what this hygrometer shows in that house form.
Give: 40 %
